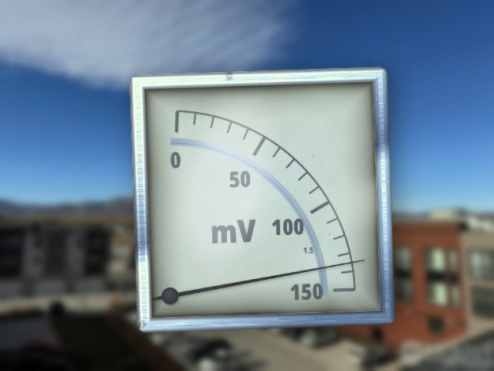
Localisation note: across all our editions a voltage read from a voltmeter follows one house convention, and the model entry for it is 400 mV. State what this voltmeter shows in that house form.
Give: 135 mV
